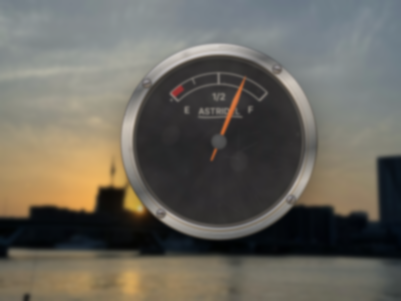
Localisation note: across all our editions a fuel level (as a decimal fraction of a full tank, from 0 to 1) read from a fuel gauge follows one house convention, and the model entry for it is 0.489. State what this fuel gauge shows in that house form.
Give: 0.75
